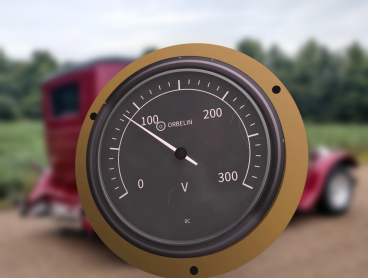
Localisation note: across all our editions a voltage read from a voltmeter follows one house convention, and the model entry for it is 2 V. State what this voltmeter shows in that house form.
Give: 85 V
